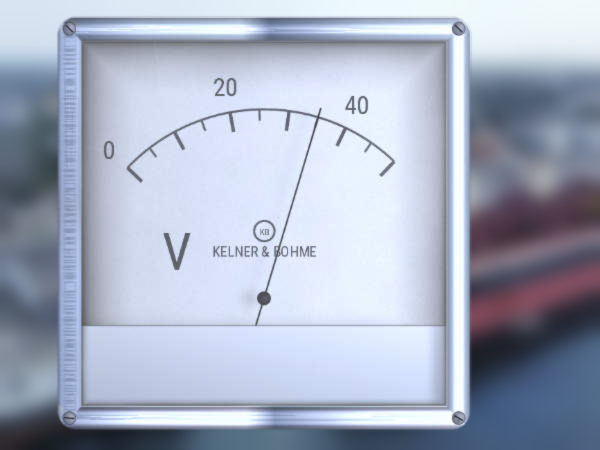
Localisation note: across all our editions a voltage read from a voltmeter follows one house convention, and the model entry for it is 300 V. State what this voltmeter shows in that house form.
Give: 35 V
